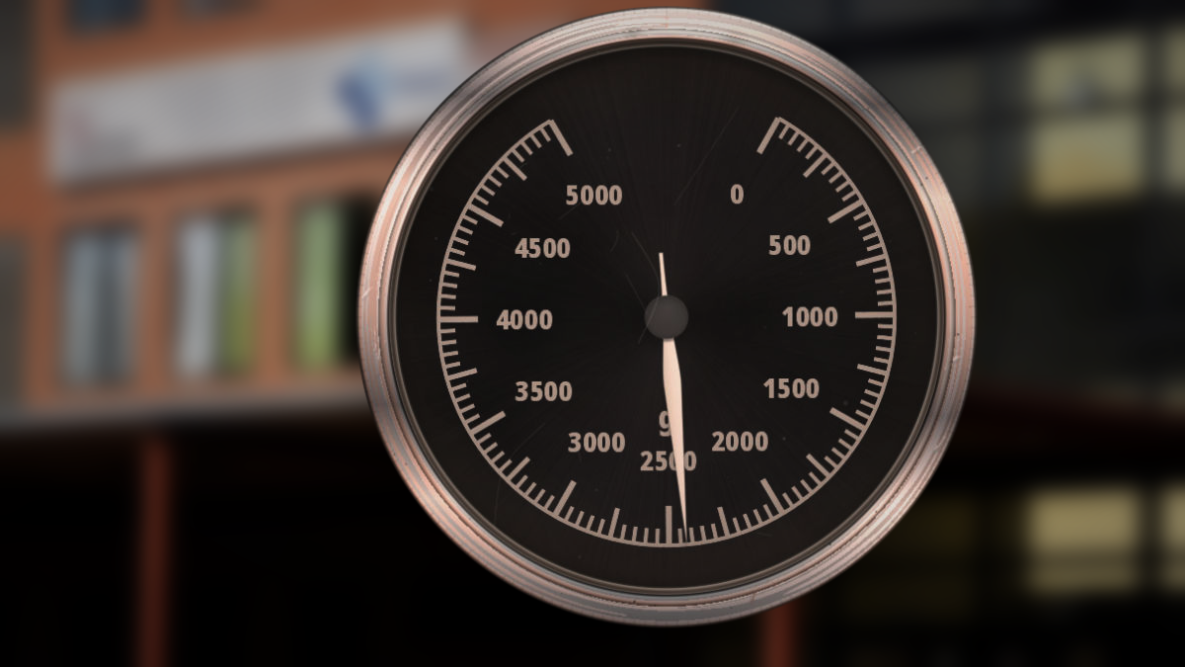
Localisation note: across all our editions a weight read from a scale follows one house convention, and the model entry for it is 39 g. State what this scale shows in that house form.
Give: 2425 g
